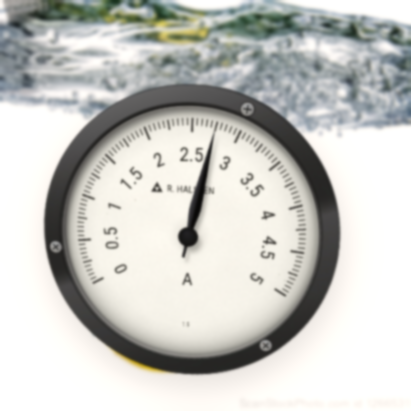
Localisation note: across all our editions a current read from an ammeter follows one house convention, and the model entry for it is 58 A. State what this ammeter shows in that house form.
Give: 2.75 A
